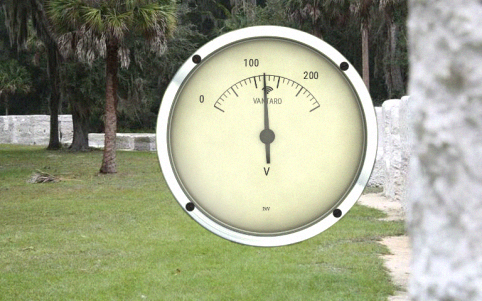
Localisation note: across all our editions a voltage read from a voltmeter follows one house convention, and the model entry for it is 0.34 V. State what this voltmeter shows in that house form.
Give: 120 V
